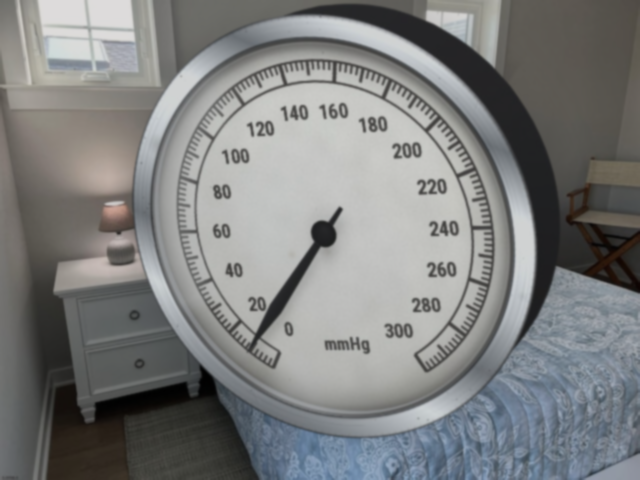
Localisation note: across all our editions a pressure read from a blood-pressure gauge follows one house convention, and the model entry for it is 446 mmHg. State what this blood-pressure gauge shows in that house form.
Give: 10 mmHg
